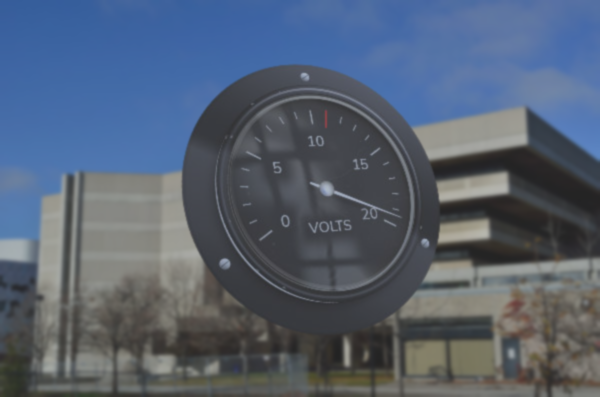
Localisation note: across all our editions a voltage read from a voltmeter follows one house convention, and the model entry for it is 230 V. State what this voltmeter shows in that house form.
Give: 19.5 V
